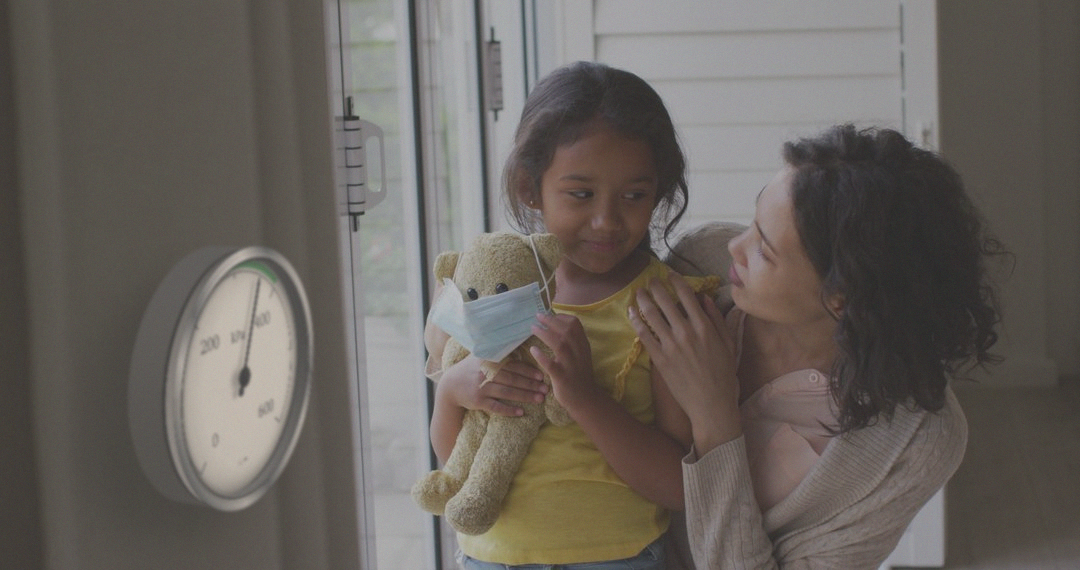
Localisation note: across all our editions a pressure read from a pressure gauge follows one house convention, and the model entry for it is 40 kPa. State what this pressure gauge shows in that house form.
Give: 350 kPa
